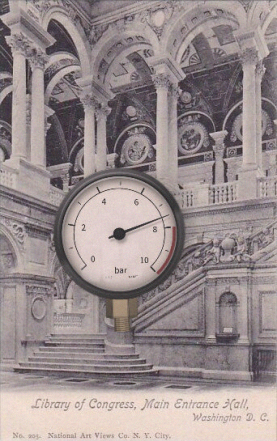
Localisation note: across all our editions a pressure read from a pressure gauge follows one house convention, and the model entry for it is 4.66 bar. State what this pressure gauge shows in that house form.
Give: 7.5 bar
